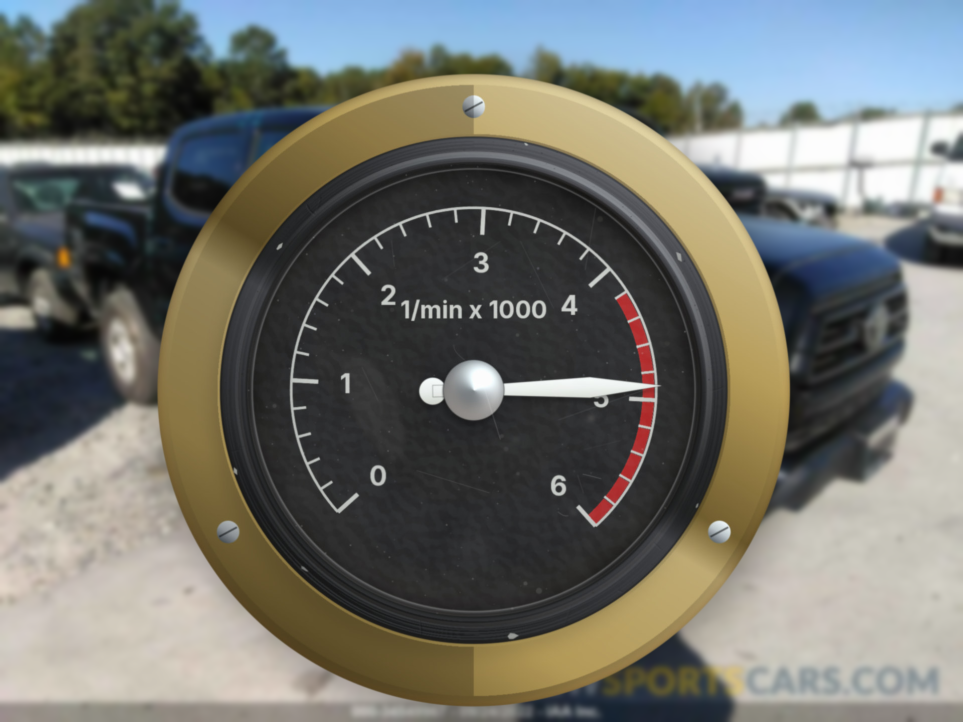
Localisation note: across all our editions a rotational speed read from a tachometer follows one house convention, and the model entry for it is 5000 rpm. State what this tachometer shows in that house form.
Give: 4900 rpm
